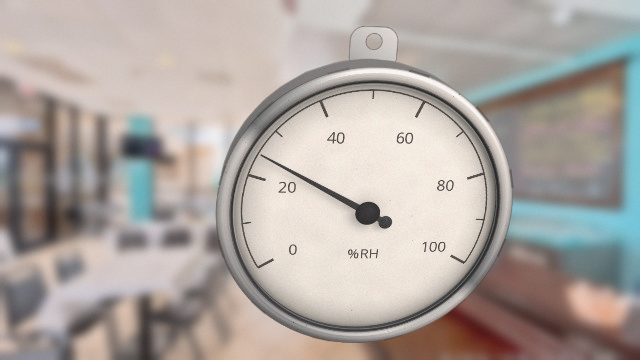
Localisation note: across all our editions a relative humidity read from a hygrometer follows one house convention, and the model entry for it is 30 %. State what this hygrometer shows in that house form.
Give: 25 %
